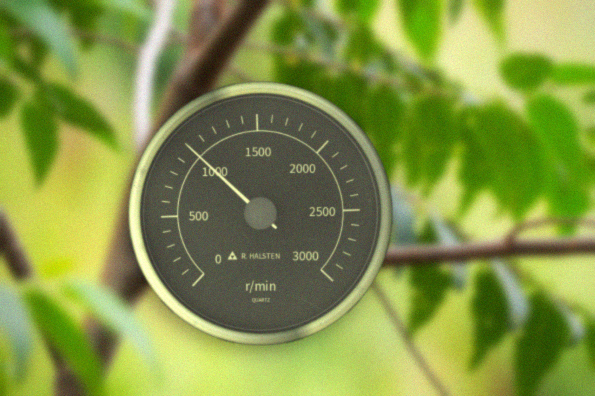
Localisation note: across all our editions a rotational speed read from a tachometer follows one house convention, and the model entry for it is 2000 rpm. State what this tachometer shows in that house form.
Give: 1000 rpm
